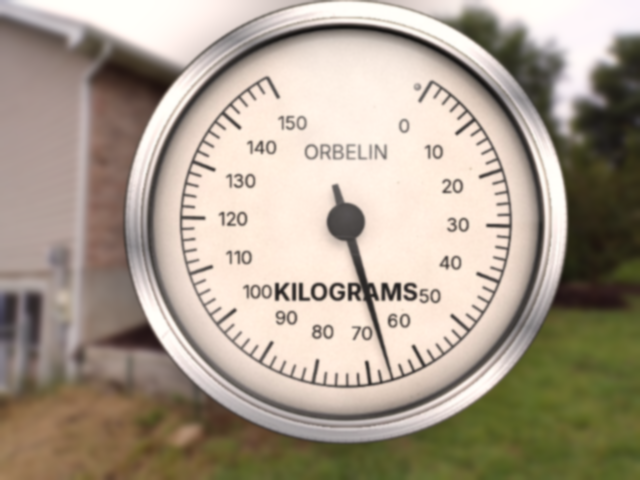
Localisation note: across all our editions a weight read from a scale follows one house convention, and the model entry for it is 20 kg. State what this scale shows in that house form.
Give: 66 kg
